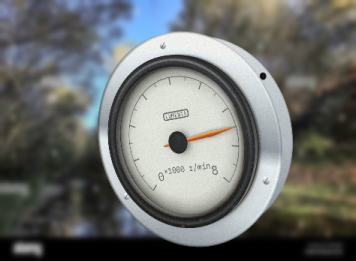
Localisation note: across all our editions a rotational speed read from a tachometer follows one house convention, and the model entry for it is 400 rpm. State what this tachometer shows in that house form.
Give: 6500 rpm
